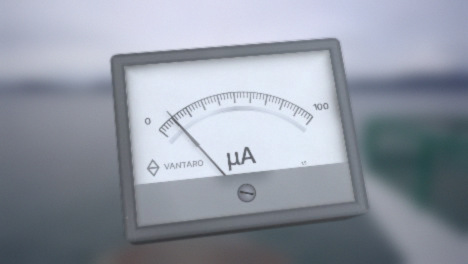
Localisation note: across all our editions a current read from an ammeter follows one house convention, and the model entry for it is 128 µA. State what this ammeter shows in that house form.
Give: 10 µA
